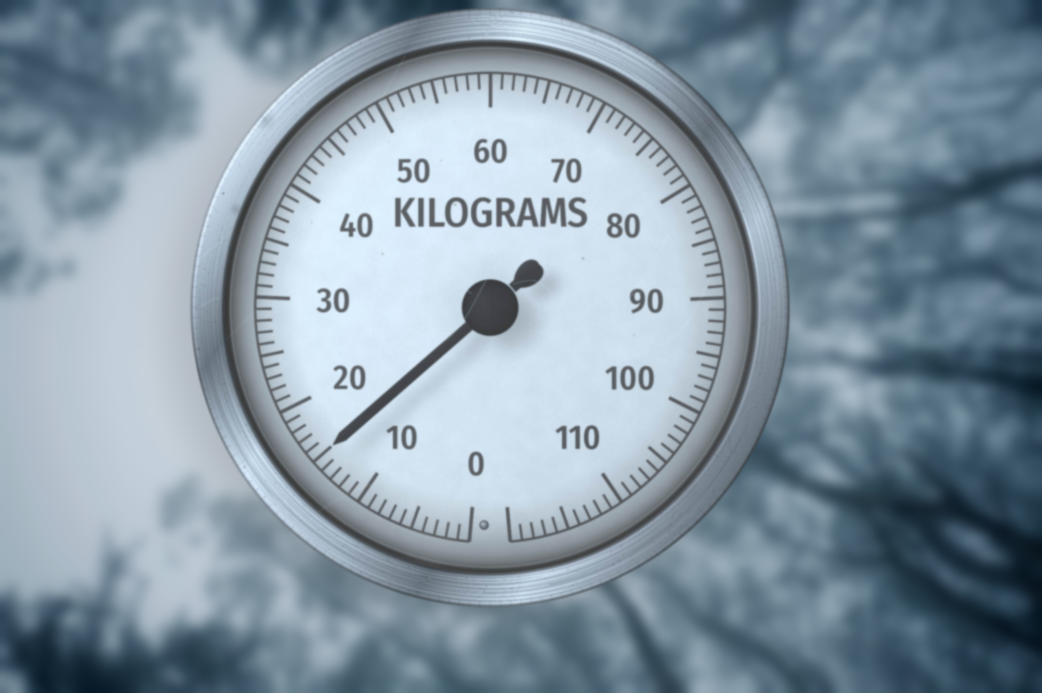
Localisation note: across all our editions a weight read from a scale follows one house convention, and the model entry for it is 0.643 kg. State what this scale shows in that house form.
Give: 15 kg
